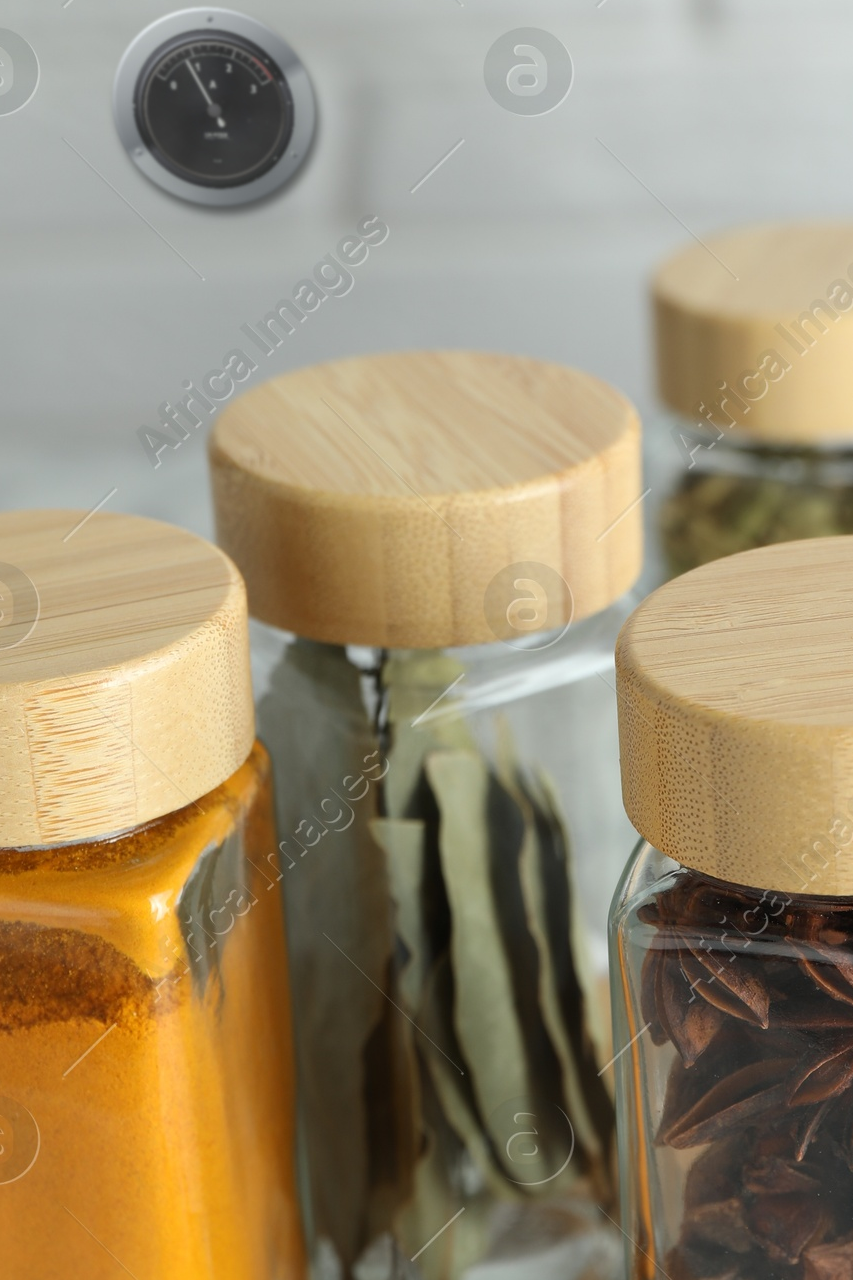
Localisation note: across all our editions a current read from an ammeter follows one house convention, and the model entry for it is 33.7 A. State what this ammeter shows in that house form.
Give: 0.8 A
